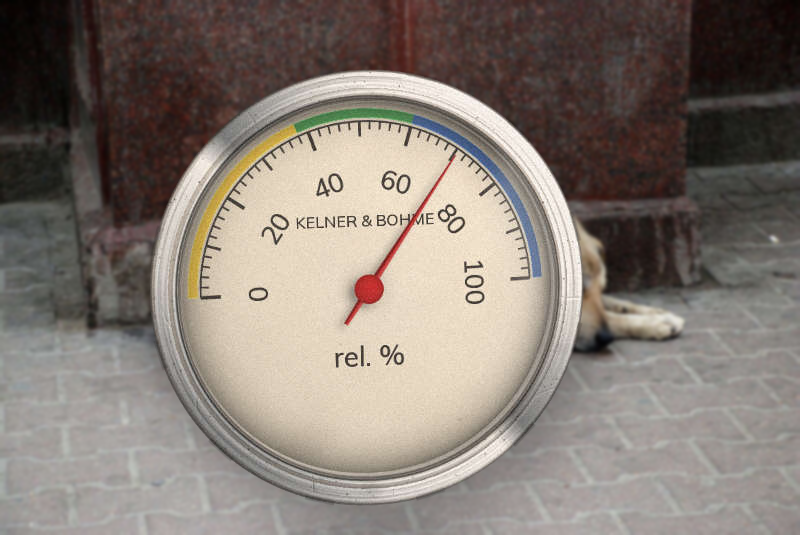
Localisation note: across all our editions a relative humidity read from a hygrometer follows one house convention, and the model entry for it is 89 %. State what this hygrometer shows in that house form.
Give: 70 %
